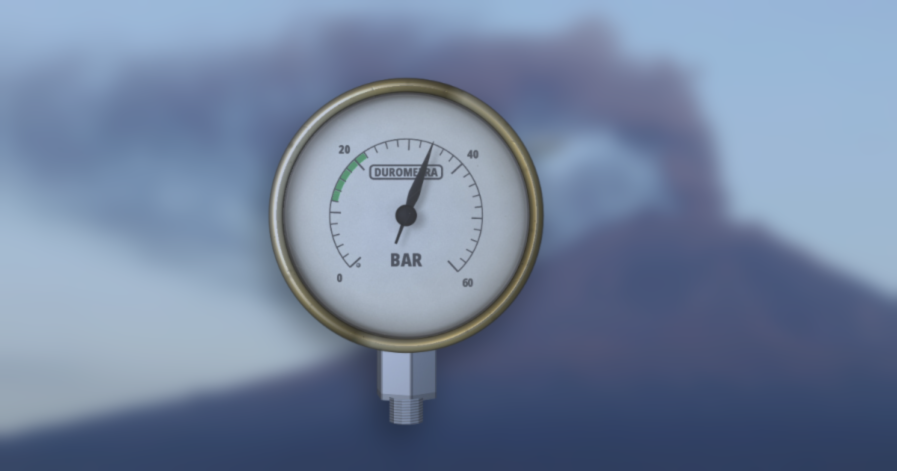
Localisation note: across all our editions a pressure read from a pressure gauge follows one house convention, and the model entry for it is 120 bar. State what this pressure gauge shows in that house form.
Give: 34 bar
